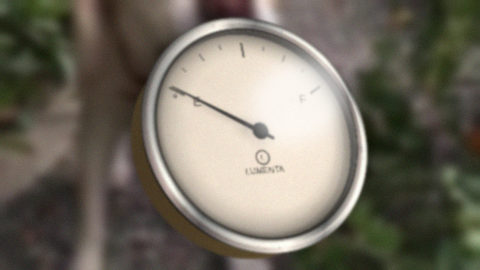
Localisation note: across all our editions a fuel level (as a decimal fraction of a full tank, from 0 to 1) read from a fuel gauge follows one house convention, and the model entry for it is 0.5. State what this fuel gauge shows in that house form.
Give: 0
